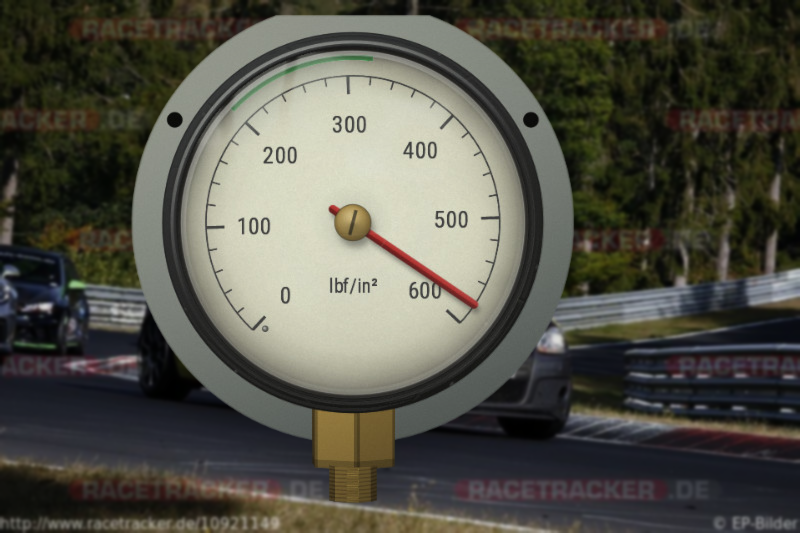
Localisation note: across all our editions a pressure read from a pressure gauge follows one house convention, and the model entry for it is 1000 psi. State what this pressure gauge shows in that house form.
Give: 580 psi
